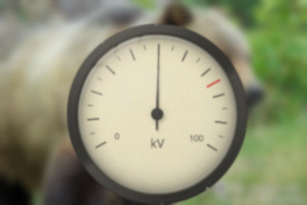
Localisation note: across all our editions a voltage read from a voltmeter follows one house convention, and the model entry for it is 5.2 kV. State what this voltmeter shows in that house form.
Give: 50 kV
